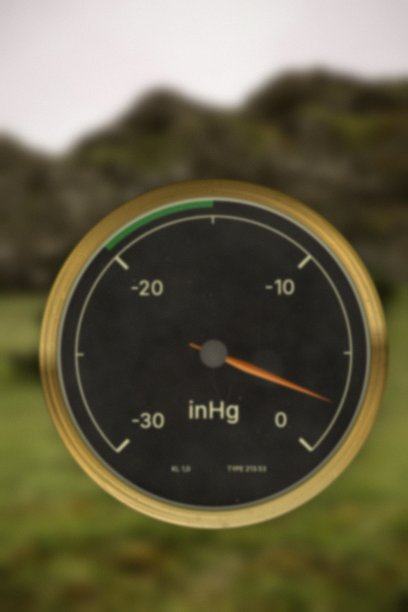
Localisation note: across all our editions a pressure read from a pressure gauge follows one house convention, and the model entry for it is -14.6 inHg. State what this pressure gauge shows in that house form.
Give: -2.5 inHg
